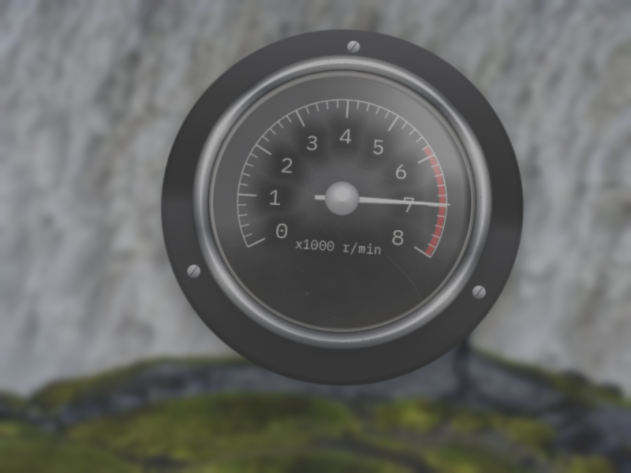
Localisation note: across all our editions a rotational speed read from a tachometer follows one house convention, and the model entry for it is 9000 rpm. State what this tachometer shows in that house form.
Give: 7000 rpm
